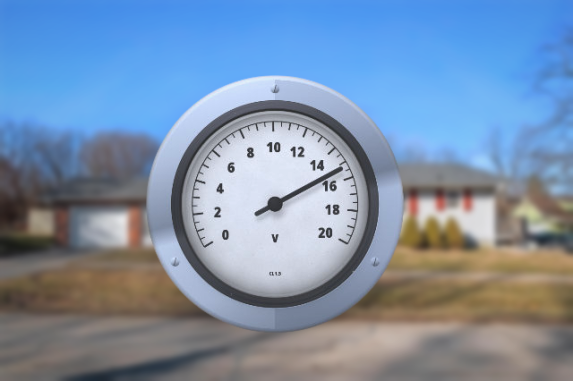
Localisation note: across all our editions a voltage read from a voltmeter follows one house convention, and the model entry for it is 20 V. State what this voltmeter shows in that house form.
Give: 15.25 V
